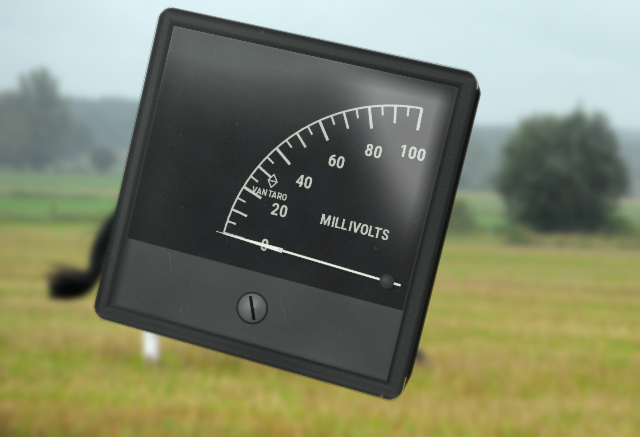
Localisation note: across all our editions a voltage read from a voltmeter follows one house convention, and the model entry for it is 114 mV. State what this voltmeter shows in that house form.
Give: 0 mV
